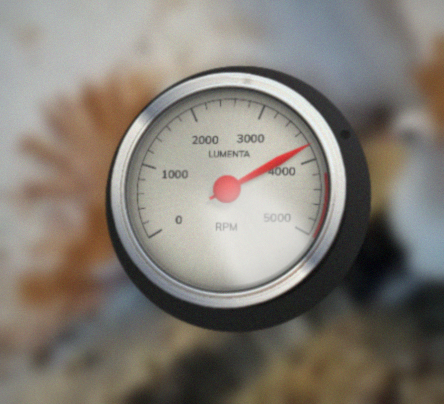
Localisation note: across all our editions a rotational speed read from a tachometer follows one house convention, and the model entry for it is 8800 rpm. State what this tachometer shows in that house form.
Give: 3800 rpm
